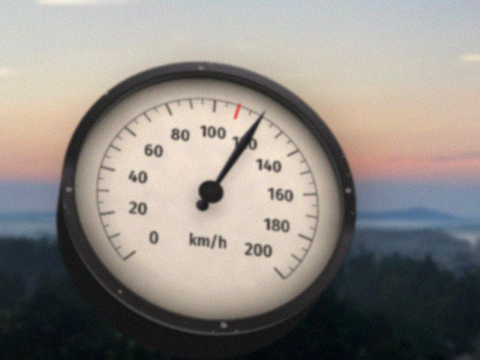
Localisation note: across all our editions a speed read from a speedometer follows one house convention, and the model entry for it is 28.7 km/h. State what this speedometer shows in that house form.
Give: 120 km/h
